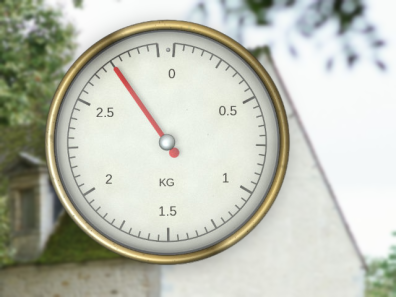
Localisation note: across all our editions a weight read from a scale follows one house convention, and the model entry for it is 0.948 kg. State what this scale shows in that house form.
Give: 2.75 kg
